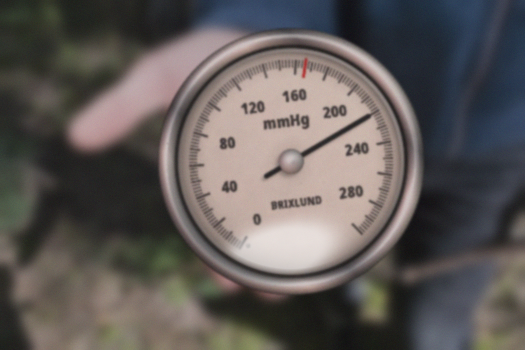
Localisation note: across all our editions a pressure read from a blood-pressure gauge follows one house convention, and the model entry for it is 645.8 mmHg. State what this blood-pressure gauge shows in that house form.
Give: 220 mmHg
